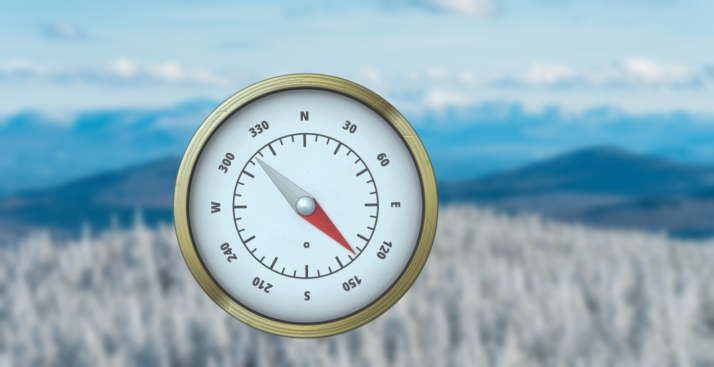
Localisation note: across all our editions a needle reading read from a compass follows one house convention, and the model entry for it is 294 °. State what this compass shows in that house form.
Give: 135 °
